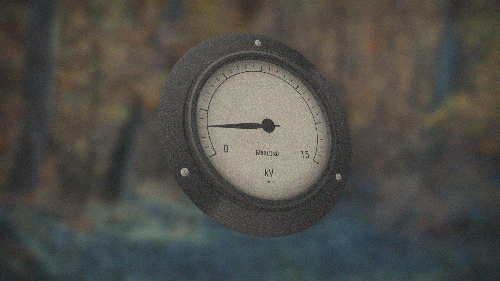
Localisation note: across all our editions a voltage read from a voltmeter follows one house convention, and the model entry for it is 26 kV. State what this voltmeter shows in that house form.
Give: 1.5 kV
